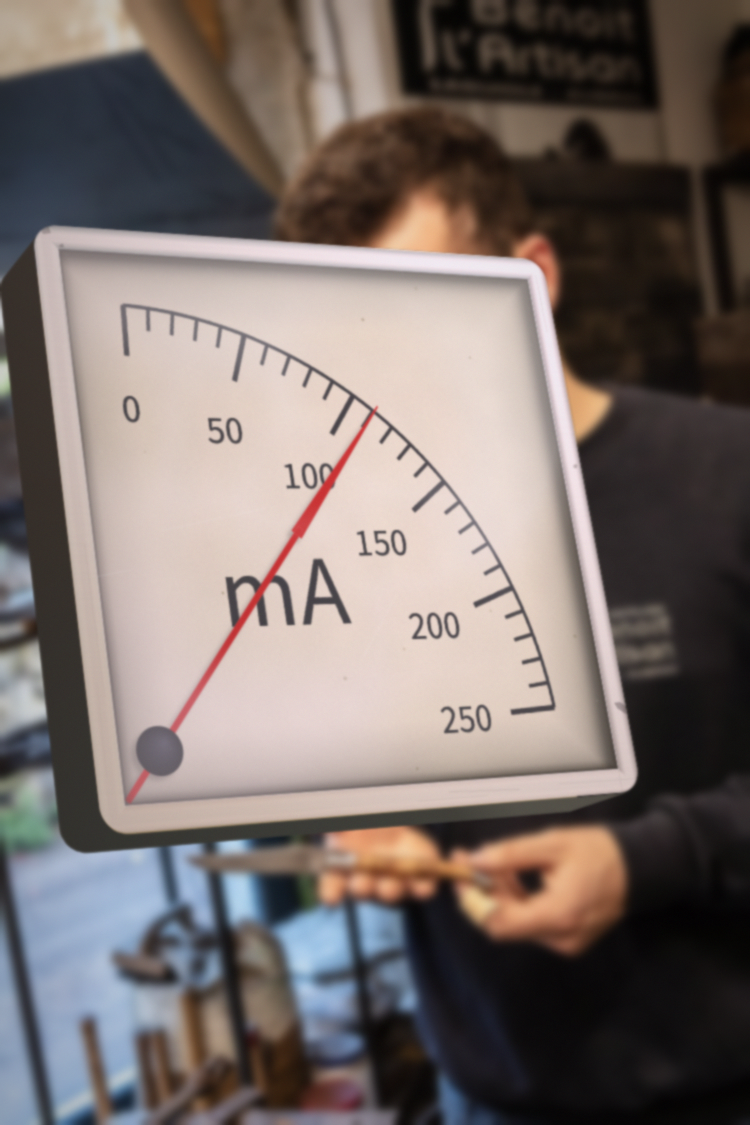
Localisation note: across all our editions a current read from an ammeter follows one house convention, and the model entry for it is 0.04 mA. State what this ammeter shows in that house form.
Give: 110 mA
